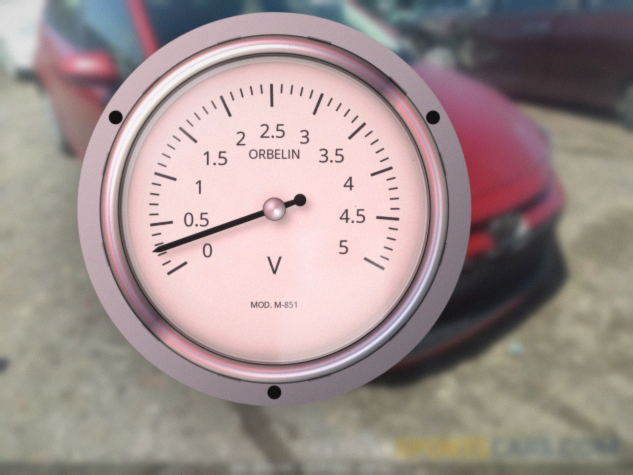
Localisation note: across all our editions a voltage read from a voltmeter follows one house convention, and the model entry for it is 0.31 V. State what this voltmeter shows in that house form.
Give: 0.25 V
